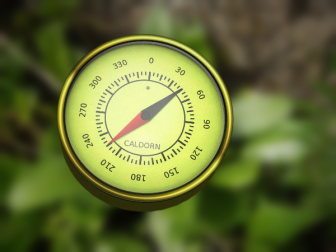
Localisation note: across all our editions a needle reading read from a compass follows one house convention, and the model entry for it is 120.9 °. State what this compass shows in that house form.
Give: 225 °
